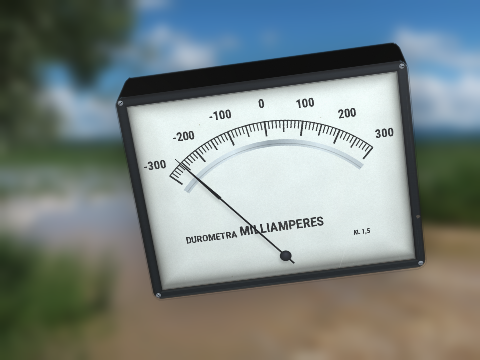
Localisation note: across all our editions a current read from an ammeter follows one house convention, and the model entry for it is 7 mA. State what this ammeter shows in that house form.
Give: -250 mA
